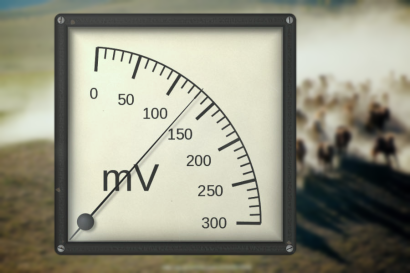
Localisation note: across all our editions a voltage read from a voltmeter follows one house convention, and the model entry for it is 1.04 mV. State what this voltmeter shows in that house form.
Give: 130 mV
